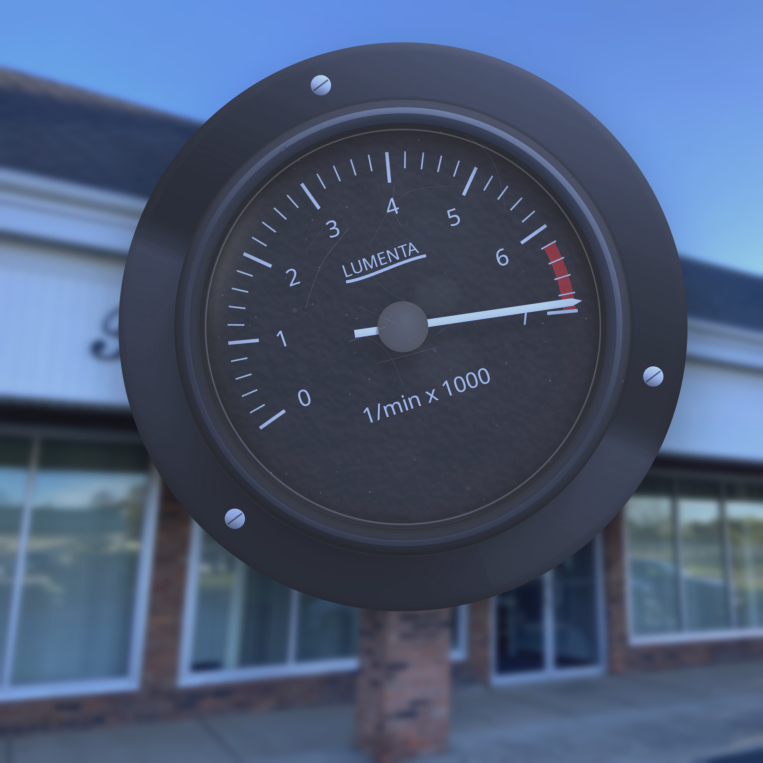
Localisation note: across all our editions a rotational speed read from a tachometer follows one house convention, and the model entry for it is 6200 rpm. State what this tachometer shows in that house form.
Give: 6900 rpm
